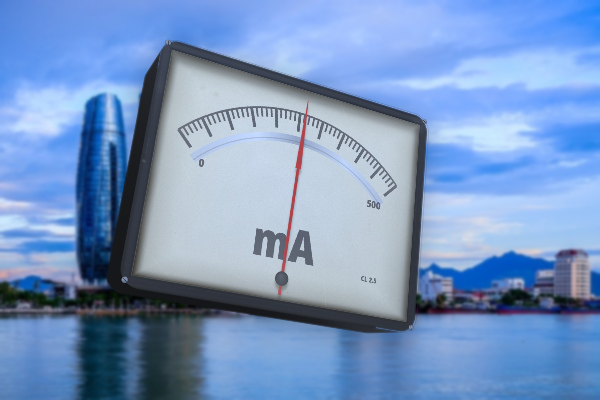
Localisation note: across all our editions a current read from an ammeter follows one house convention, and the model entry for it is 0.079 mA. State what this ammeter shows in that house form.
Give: 260 mA
